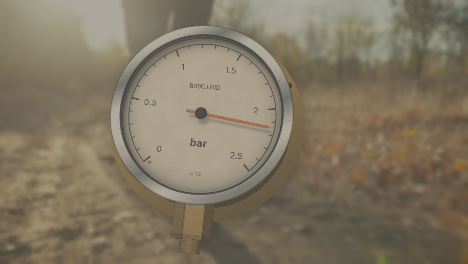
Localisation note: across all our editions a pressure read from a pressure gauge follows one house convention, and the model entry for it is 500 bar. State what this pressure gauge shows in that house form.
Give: 2.15 bar
